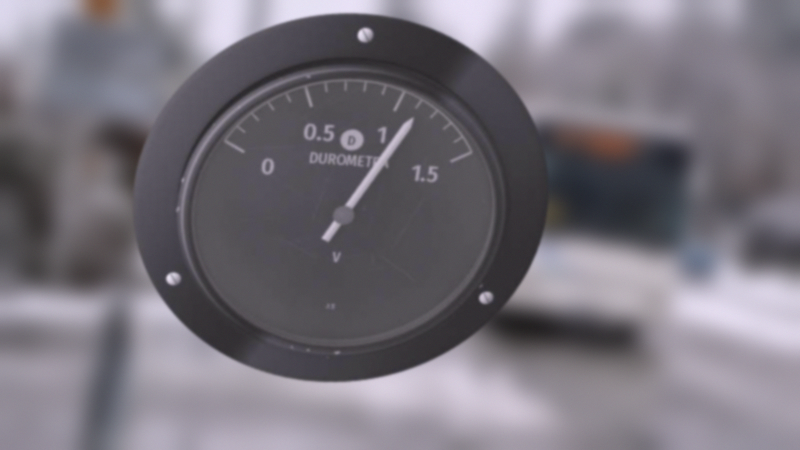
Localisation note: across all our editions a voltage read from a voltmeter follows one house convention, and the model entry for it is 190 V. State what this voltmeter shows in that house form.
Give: 1.1 V
